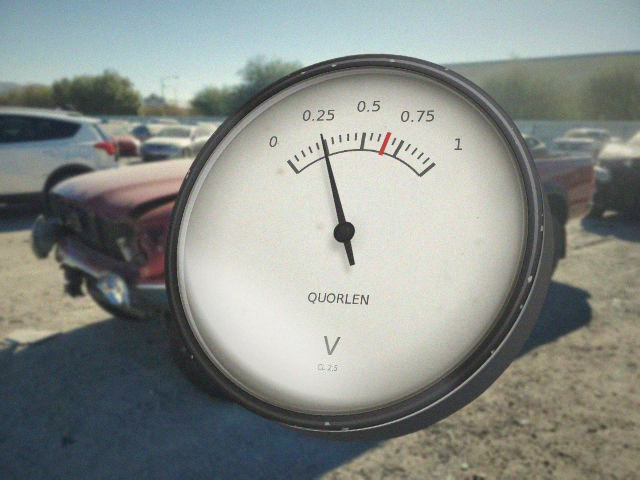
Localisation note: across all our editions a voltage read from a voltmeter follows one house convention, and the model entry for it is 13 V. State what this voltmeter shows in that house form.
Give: 0.25 V
